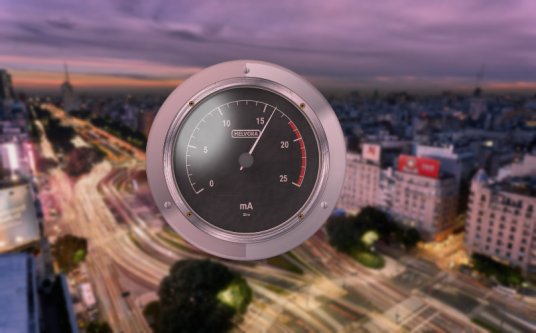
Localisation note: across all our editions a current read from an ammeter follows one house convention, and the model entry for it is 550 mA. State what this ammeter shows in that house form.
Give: 16 mA
